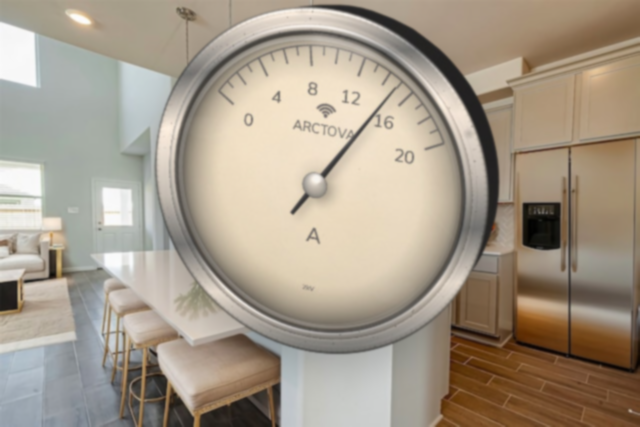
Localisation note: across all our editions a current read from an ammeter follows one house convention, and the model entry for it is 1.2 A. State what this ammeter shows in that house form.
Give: 15 A
